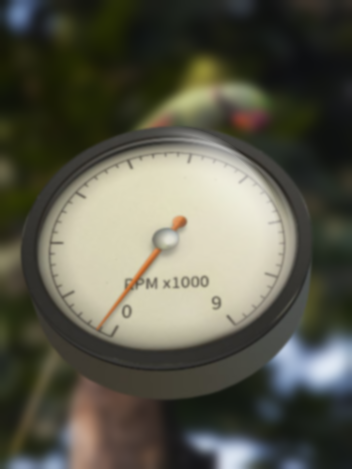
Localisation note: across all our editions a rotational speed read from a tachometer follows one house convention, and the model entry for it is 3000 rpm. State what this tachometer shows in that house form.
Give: 200 rpm
